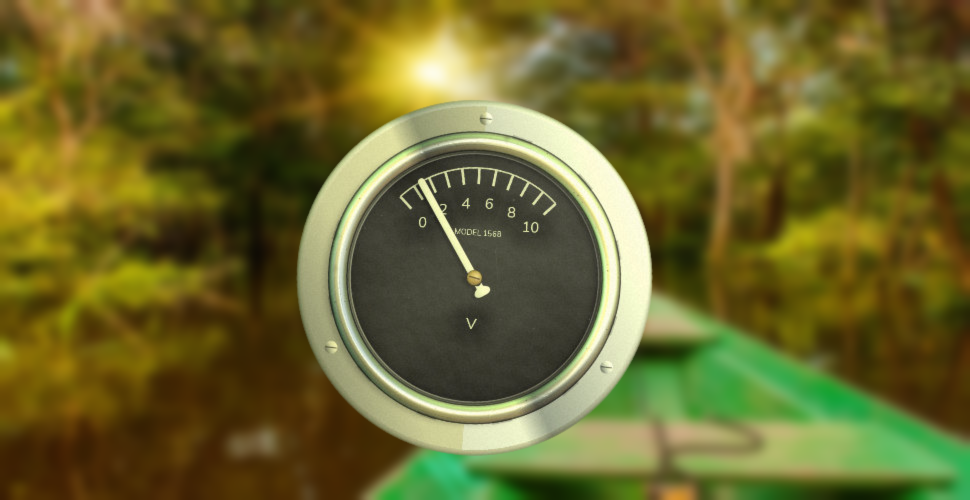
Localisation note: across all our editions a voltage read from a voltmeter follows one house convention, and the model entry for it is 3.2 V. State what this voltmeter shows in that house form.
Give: 1.5 V
